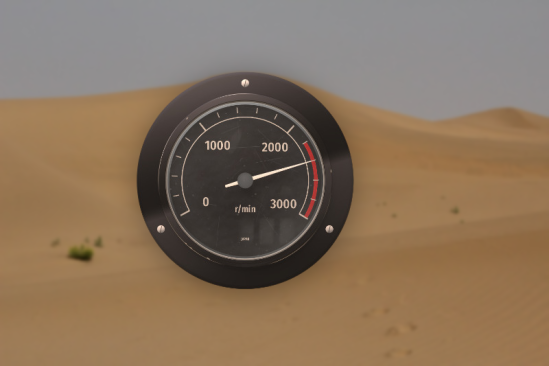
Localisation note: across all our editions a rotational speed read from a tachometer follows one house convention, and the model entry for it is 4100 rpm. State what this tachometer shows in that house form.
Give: 2400 rpm
